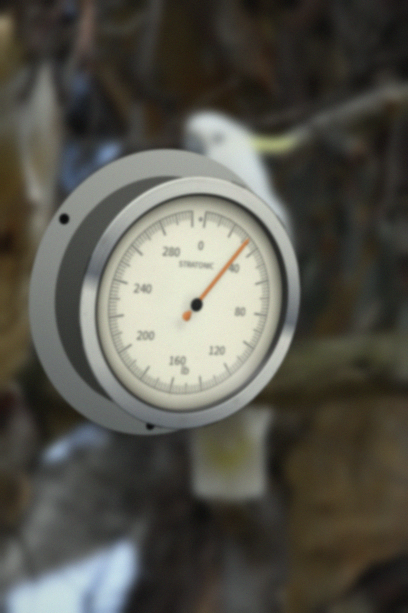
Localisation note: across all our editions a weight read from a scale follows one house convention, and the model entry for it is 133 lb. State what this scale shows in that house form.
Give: 30 lb
